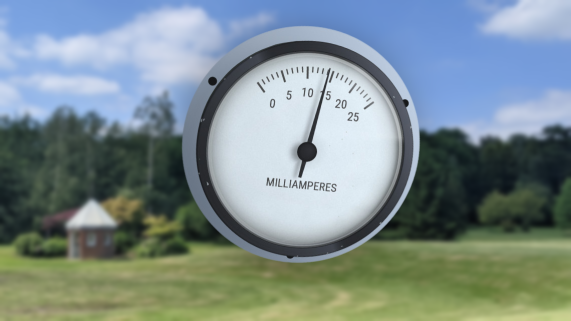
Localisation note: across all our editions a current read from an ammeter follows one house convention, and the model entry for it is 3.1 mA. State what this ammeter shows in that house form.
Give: 14 mA
